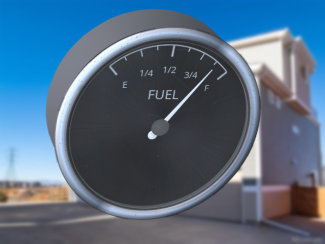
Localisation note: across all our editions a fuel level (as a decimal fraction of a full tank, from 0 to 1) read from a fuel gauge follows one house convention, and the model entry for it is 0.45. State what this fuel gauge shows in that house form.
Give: 0.875
